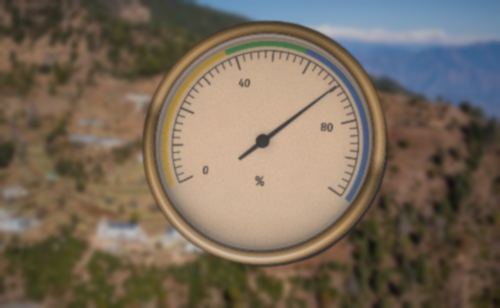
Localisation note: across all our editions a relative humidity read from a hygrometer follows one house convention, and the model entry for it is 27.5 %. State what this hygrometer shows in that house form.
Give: 70 %
